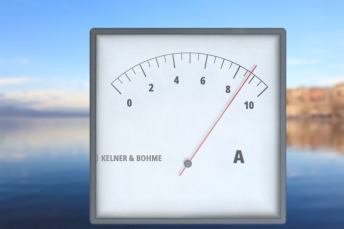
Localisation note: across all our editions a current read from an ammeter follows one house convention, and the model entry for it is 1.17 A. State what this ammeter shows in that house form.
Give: 8.75 A
